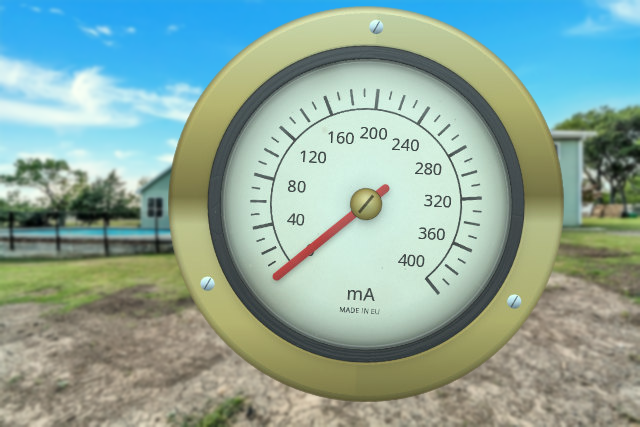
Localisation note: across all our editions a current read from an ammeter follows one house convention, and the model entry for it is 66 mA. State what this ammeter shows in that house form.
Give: 0 mA
